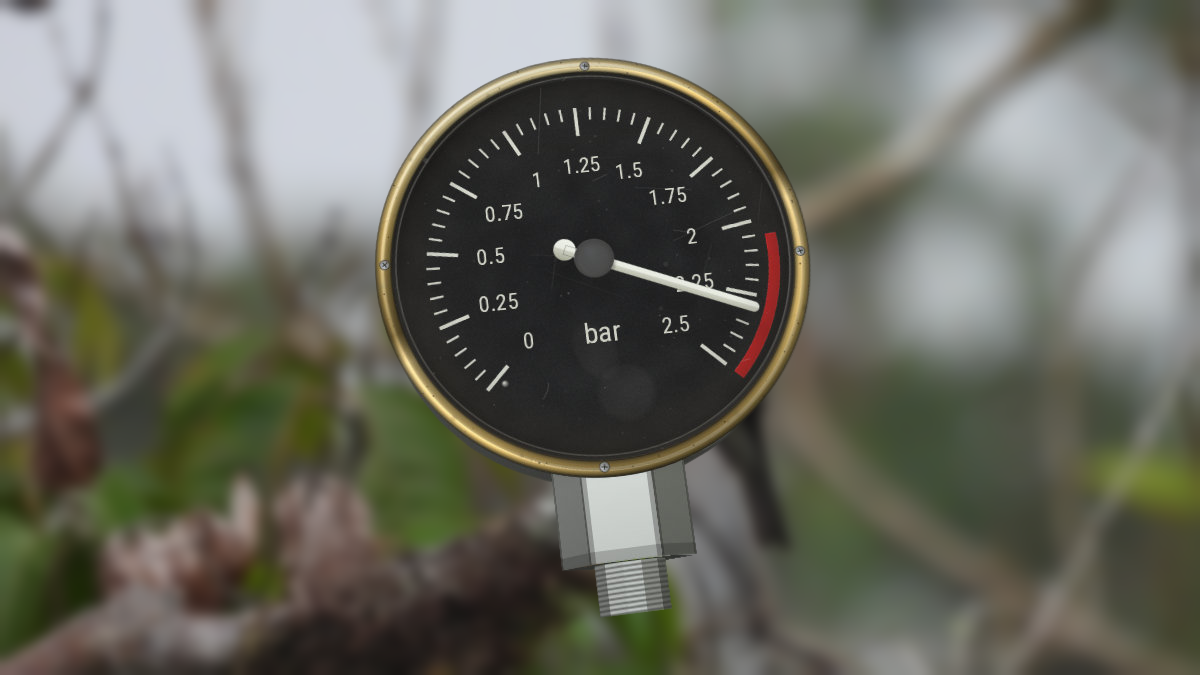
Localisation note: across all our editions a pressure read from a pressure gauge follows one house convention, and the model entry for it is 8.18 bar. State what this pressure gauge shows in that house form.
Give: 2.3 bar
